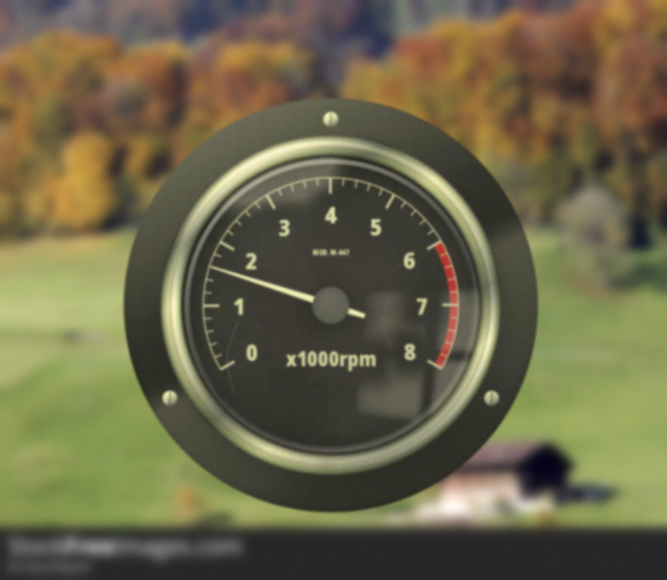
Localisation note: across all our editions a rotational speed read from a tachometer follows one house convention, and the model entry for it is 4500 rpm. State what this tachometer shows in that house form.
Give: 1600 rpm
